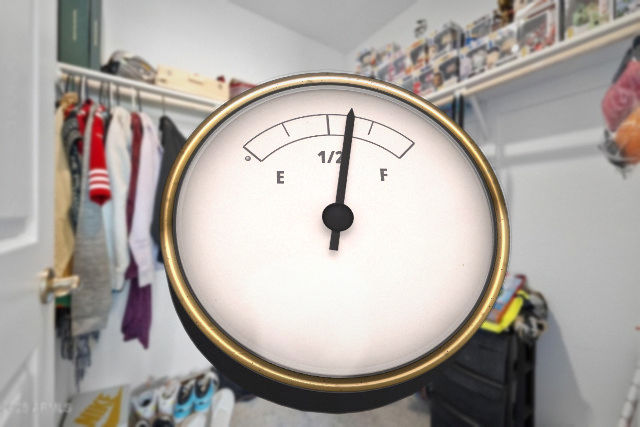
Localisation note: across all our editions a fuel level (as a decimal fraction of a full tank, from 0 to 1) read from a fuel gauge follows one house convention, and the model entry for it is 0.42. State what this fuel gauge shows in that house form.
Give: 0.625
